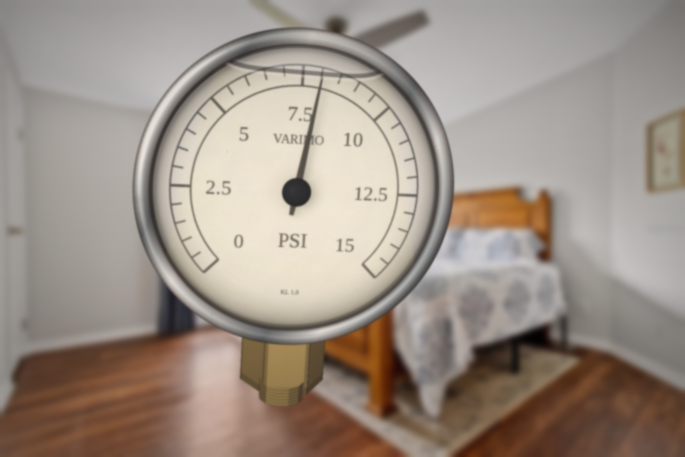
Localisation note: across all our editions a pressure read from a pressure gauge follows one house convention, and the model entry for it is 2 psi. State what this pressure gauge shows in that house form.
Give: 8 psi
